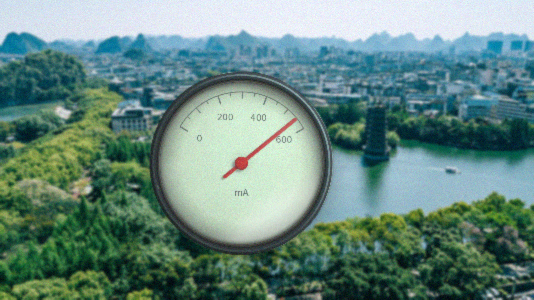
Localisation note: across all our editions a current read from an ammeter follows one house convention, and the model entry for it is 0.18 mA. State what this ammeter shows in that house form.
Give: 550 mA
